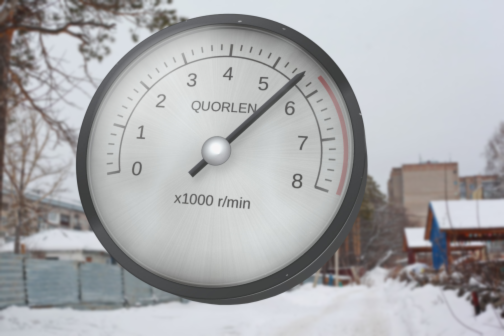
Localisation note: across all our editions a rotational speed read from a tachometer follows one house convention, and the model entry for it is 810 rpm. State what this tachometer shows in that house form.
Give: 5600 rpm
